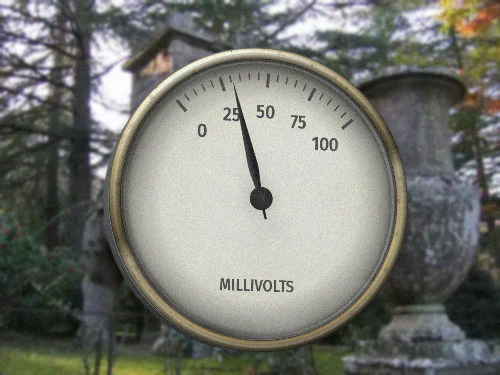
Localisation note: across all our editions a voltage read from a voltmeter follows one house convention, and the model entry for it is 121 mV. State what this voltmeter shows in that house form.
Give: 30 mV
